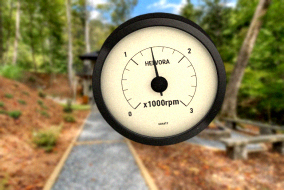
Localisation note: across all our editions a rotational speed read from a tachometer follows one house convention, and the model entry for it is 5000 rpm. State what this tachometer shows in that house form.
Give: 1400 rpm
